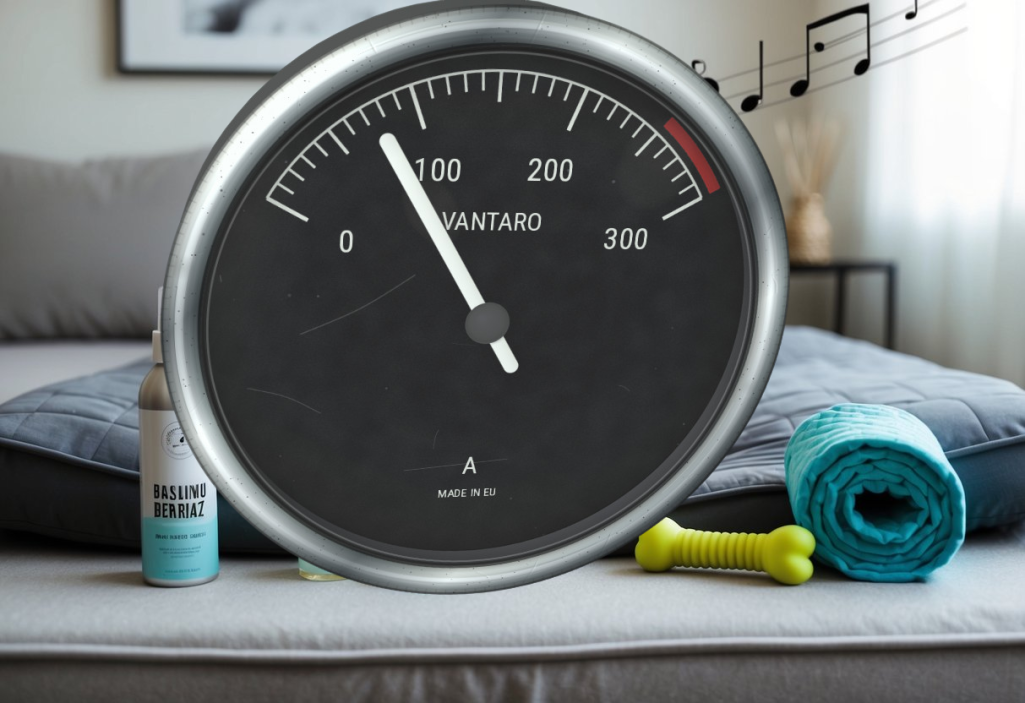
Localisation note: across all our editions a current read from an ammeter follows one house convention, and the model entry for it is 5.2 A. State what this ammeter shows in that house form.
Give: 75 A
